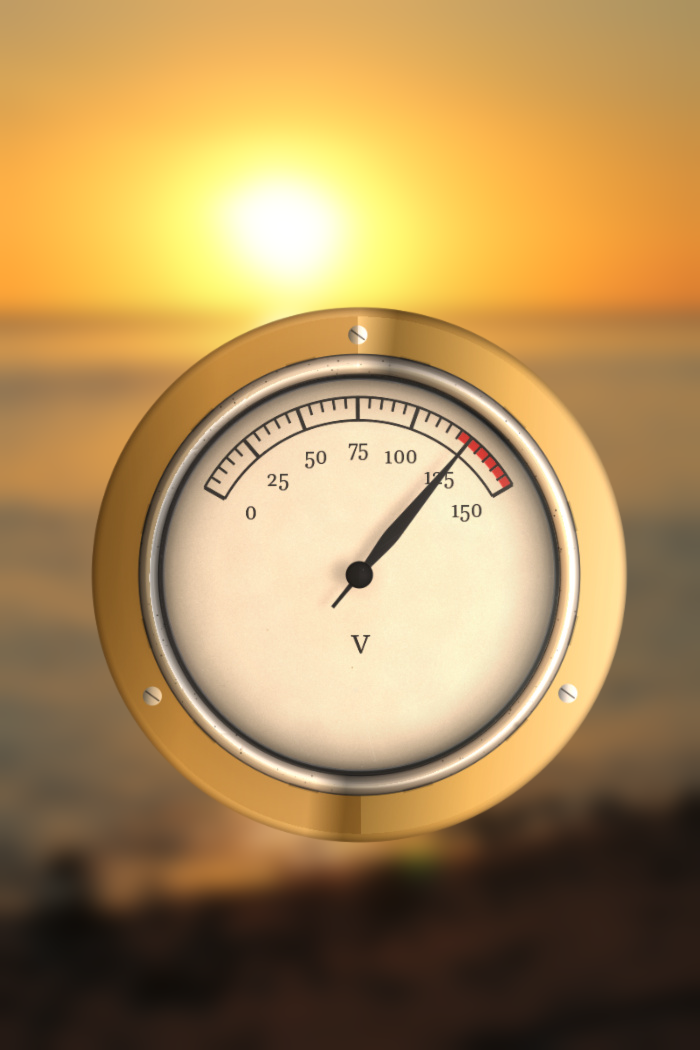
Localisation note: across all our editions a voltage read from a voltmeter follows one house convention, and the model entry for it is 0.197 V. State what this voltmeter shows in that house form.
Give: 125 V
